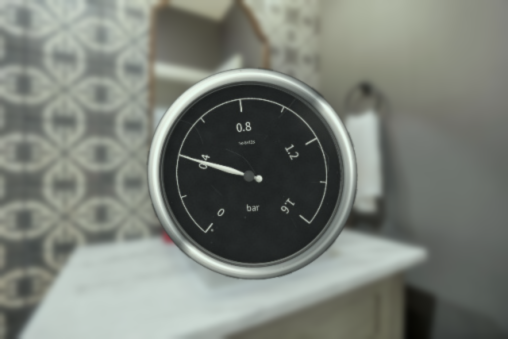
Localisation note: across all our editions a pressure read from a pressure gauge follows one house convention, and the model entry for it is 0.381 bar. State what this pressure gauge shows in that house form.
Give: 0.4 bar
